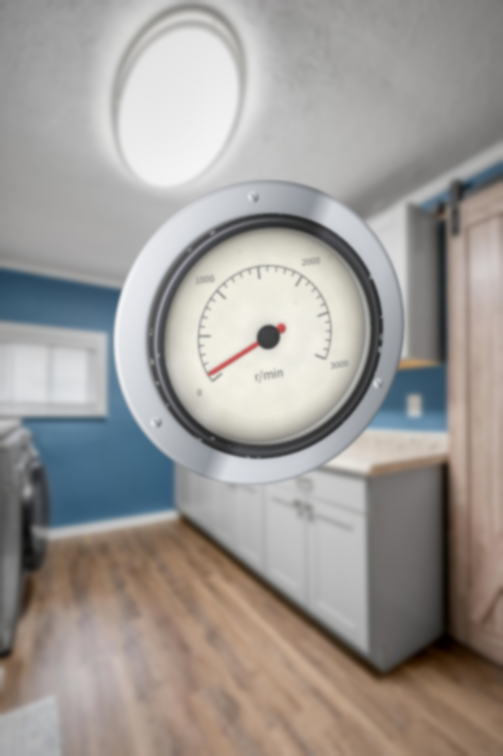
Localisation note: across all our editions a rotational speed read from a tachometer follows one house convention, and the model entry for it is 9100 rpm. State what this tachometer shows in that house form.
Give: 100 rpm
